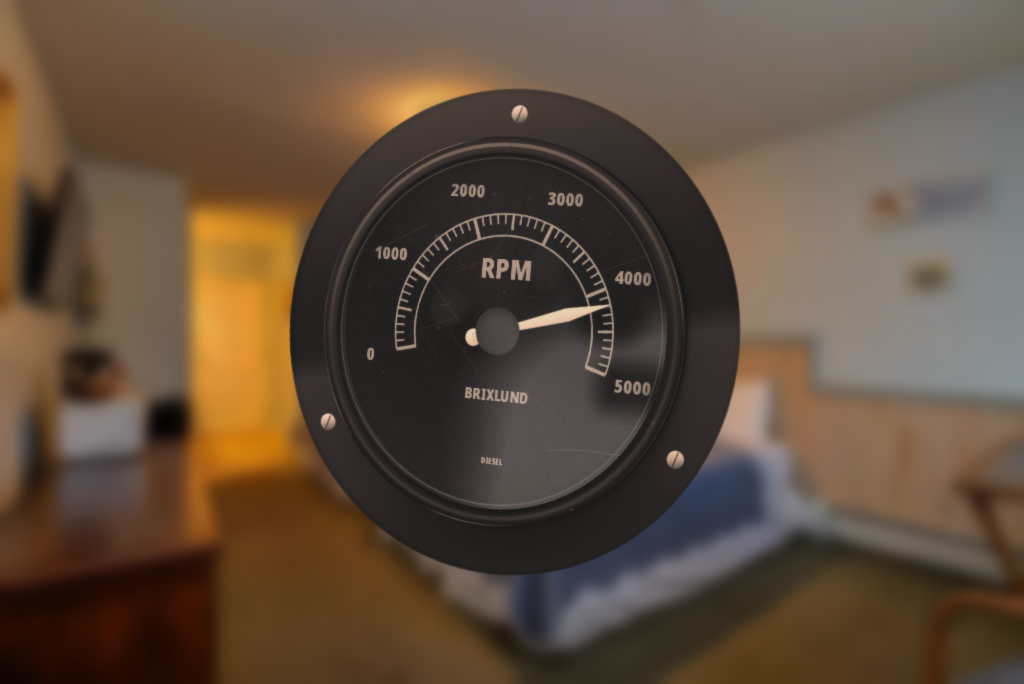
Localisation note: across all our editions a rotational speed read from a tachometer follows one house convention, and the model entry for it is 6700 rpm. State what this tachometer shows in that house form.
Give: 4200 rpm
